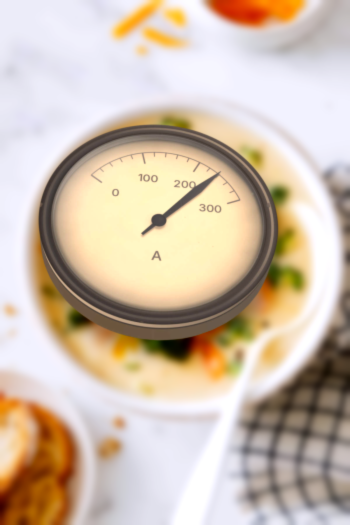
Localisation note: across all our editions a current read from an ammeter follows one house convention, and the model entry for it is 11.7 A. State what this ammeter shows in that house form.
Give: 240 A
